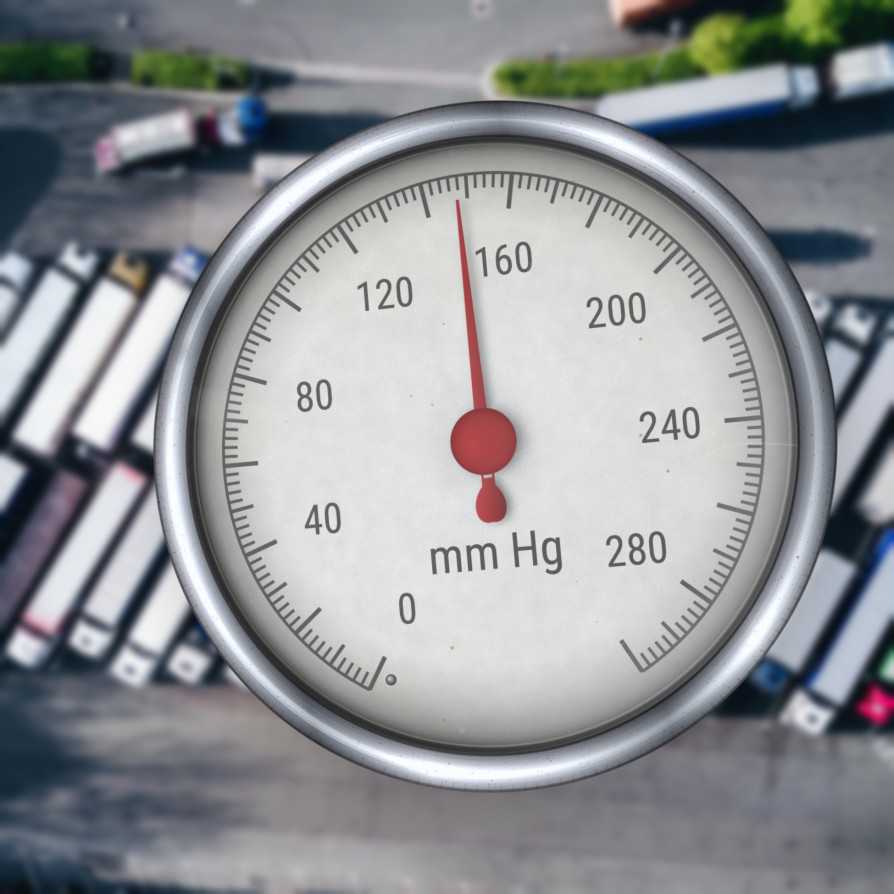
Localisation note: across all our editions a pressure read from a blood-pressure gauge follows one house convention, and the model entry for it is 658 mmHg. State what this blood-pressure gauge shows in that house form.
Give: 148 mmHg
